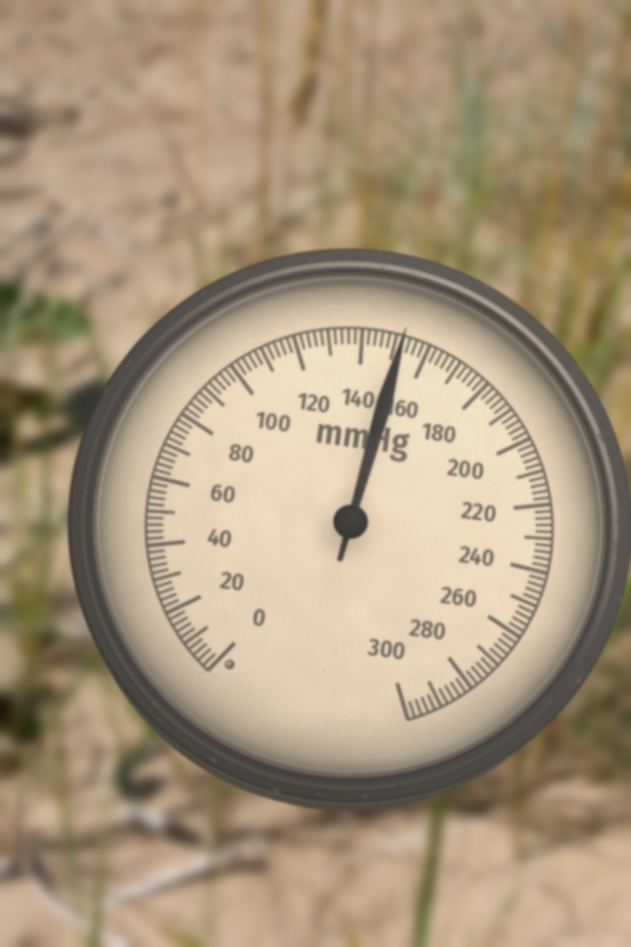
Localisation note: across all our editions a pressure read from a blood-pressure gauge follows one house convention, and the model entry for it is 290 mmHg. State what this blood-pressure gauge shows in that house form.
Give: 152 mmHg
